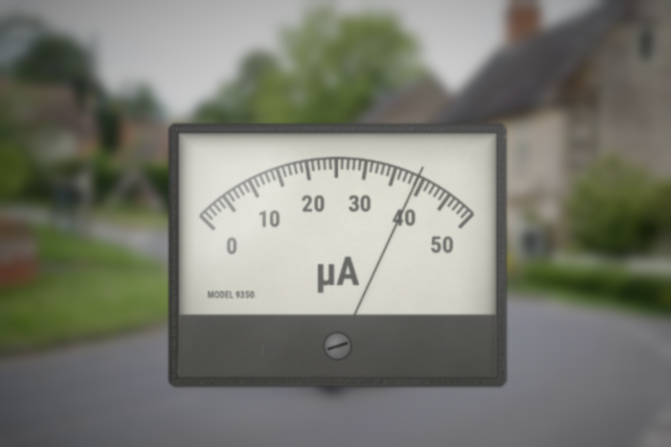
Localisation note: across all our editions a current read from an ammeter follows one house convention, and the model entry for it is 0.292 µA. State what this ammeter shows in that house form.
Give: 39 µA
